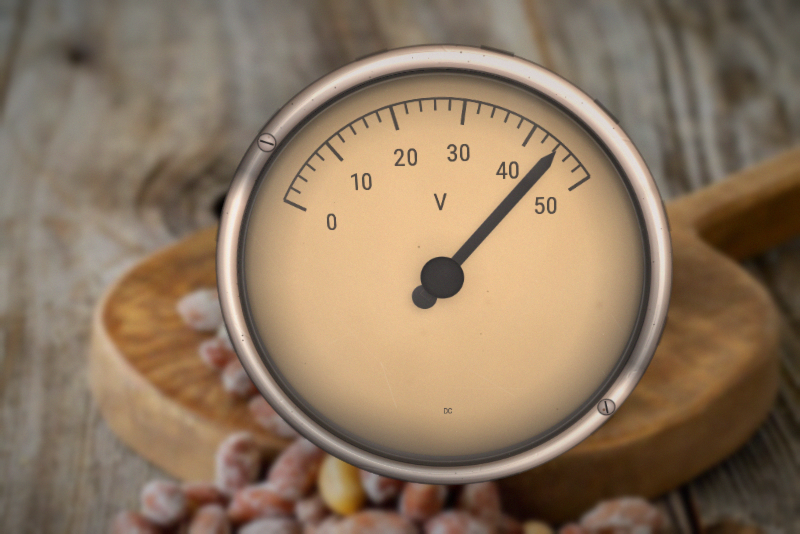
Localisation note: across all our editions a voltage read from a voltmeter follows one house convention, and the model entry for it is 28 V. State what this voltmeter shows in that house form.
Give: 44 V
